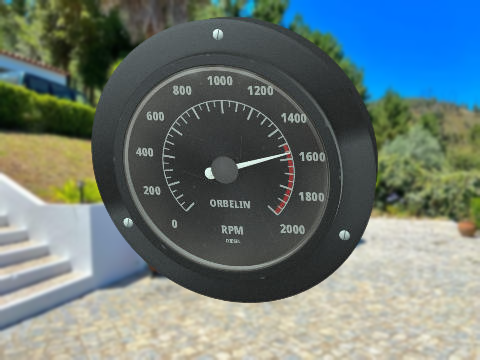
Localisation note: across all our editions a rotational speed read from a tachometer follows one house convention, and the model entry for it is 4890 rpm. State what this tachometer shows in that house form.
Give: 1550 rpm
